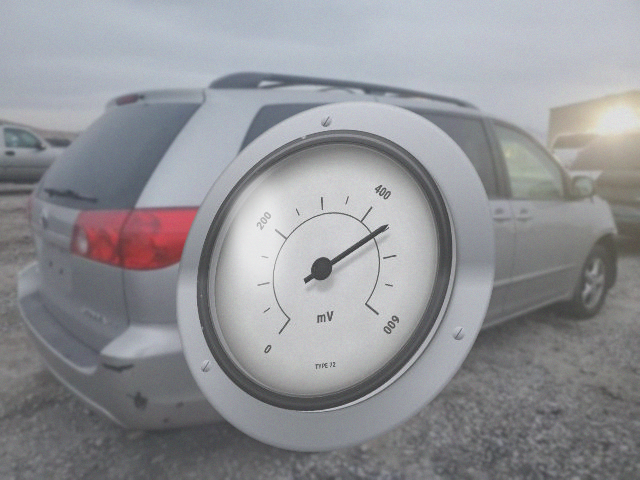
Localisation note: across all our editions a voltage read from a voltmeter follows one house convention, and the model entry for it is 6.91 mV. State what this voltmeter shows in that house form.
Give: 450 mV
